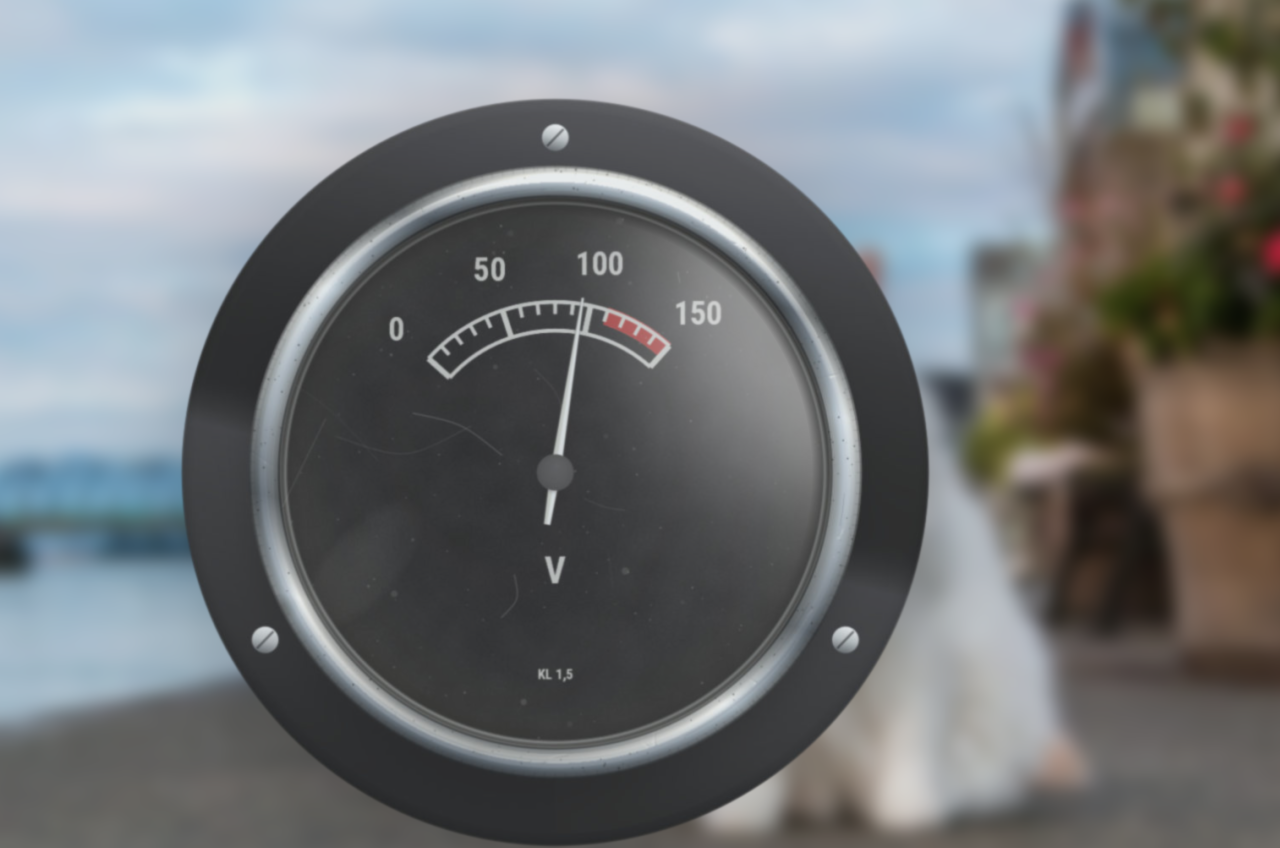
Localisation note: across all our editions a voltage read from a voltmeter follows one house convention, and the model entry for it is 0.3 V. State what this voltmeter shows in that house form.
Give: 95 V
